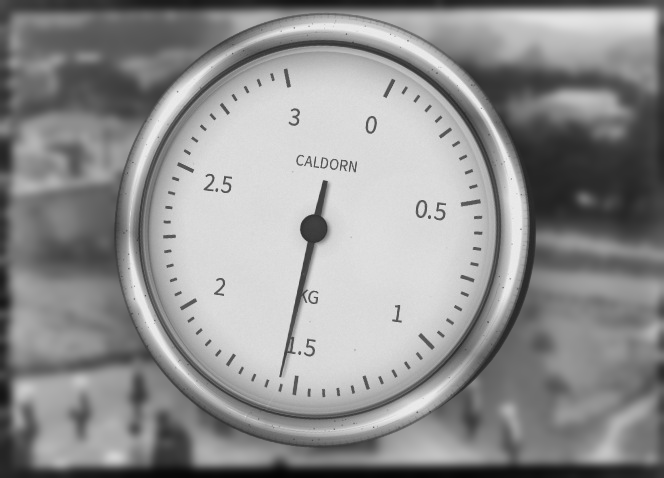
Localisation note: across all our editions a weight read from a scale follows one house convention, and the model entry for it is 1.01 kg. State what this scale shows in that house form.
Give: 1.55 kg
